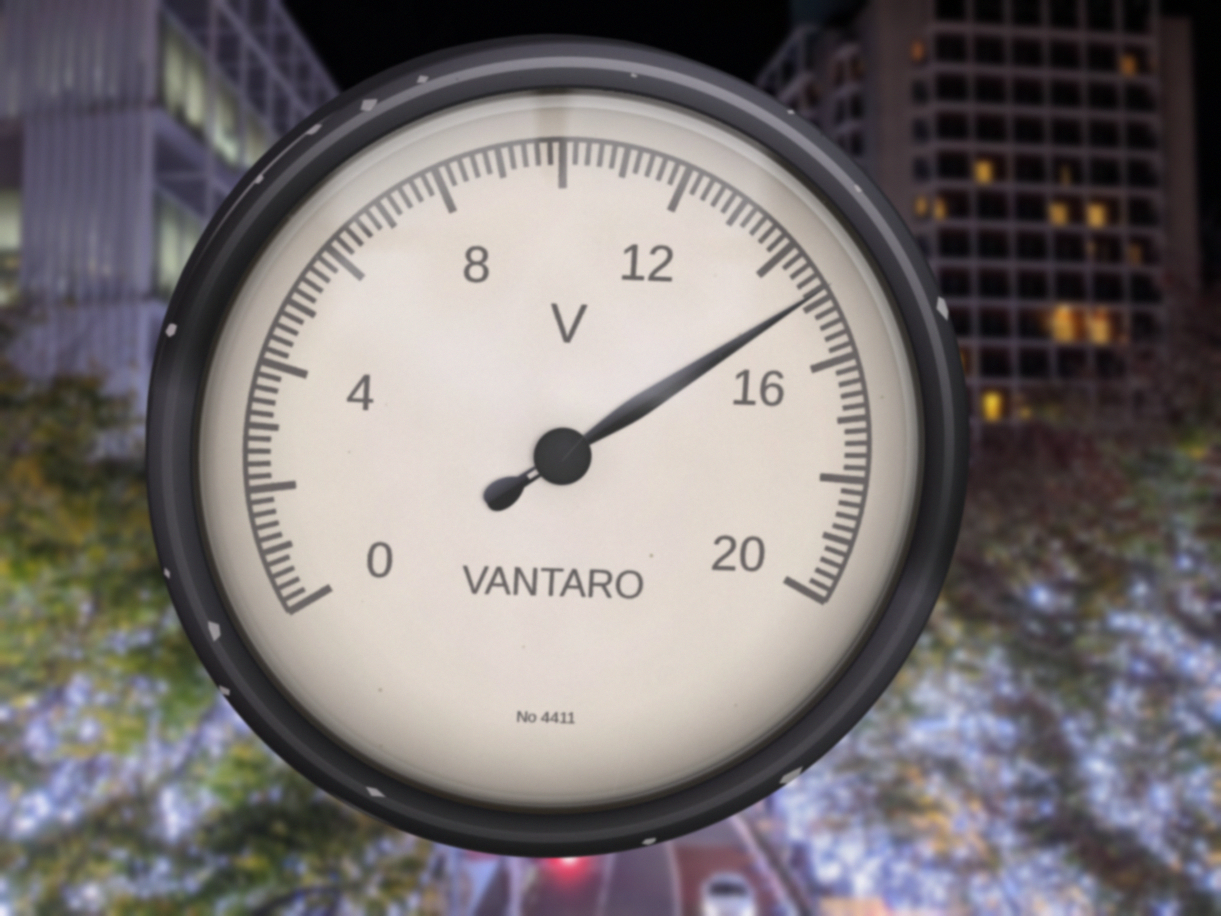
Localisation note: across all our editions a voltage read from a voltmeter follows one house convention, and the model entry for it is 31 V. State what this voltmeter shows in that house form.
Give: 14.8 V
